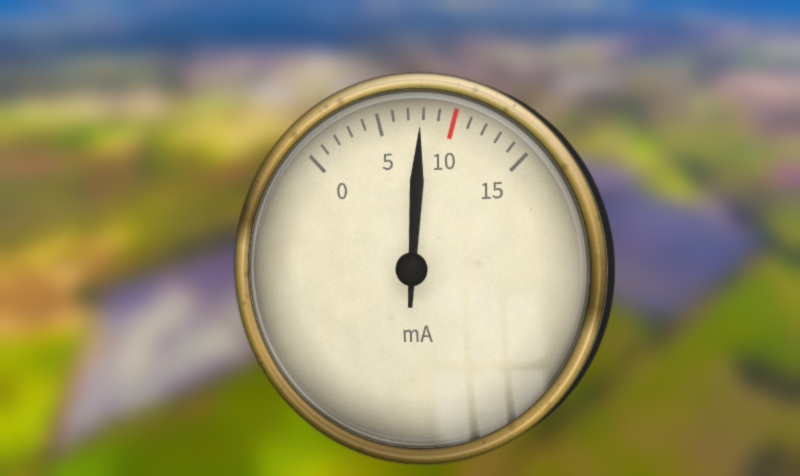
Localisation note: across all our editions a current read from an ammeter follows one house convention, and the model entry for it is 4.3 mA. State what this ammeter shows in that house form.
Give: 8 mA
